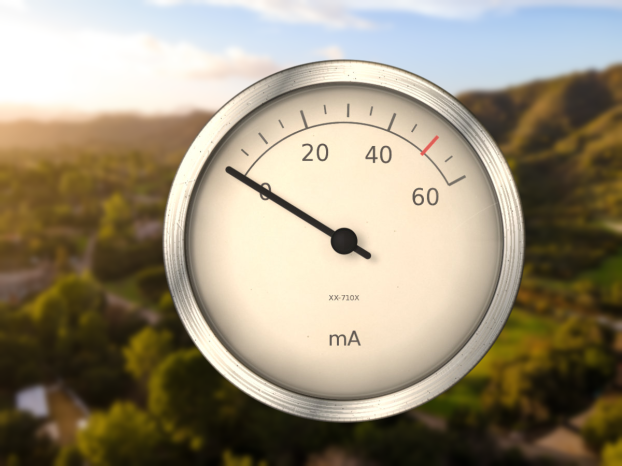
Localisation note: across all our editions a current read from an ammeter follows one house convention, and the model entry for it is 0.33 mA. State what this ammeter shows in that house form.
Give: 0 mA
